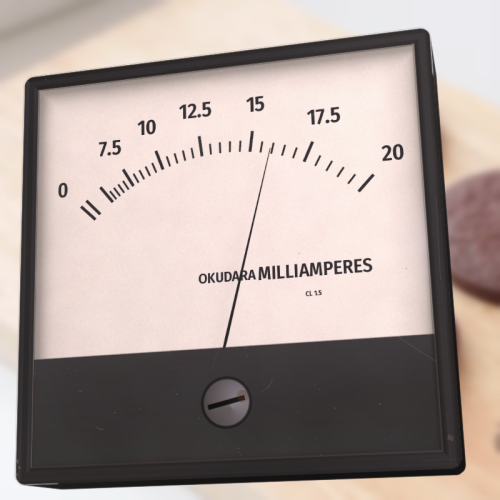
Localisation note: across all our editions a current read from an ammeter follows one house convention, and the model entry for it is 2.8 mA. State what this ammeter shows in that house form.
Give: 16 mA
